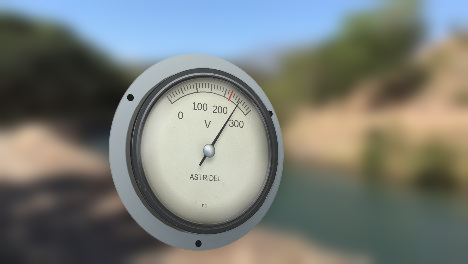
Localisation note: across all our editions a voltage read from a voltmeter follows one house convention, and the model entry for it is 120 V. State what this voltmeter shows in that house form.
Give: 250 V
